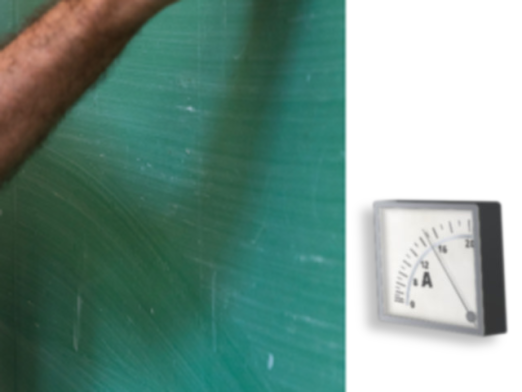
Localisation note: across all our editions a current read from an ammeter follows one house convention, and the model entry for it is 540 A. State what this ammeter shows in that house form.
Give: 15 A
